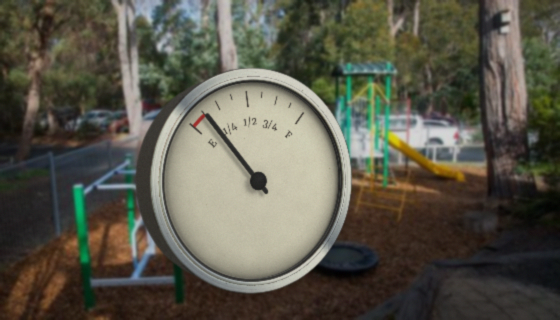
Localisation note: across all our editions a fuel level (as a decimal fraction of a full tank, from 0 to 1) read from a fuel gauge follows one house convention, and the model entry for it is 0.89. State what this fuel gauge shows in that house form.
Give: 0.125
